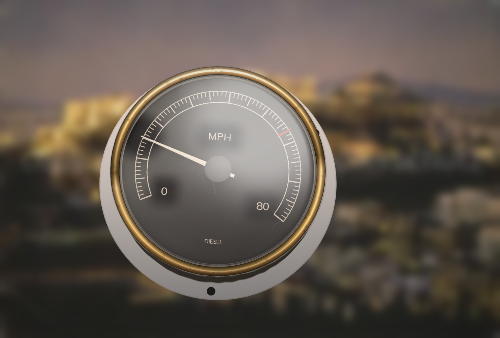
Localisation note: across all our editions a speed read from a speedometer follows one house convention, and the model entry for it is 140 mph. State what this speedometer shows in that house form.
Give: 15 mph
